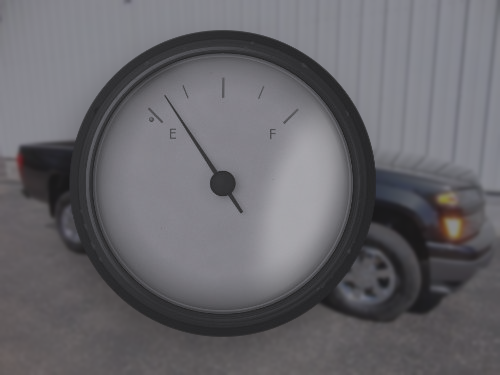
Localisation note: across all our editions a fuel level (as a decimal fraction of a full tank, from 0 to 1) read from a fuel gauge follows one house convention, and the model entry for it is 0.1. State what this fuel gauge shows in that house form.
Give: 0.125
